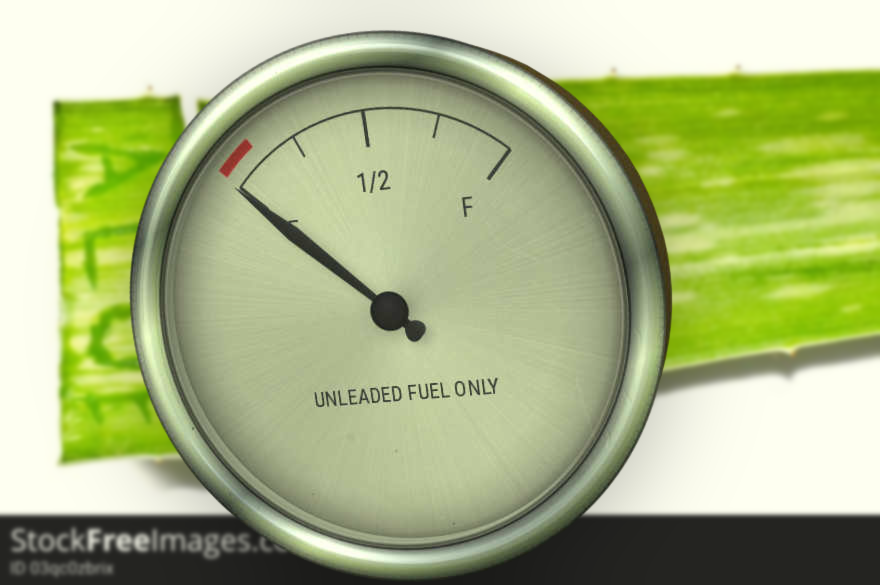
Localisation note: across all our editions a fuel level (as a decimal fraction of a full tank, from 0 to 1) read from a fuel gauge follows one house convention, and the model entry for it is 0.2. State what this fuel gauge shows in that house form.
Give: 0
